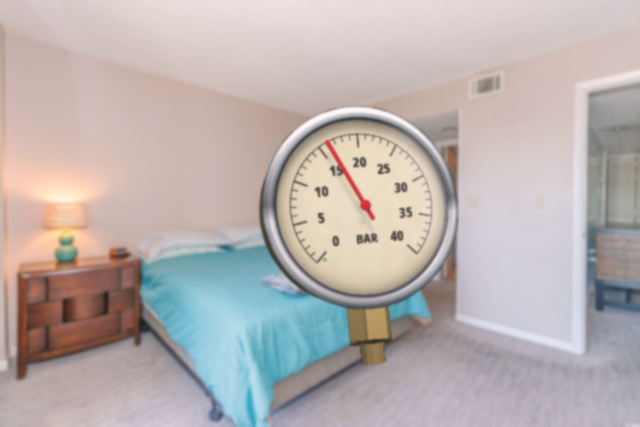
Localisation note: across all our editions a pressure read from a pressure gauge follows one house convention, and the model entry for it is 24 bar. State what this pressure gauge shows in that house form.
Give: 16 bar
